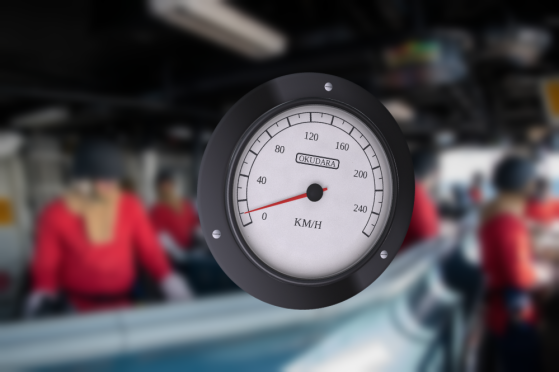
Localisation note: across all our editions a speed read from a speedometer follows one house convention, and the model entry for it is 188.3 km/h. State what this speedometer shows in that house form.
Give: 10 km/h
